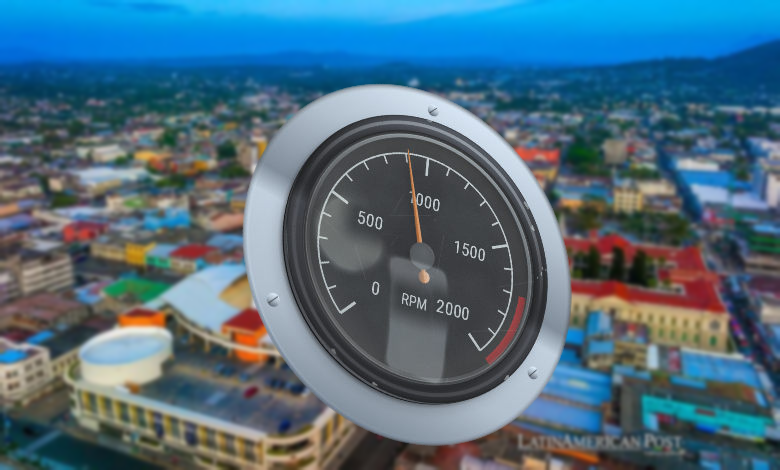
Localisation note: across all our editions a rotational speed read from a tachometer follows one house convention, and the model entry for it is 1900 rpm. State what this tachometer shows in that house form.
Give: 900 rpm
